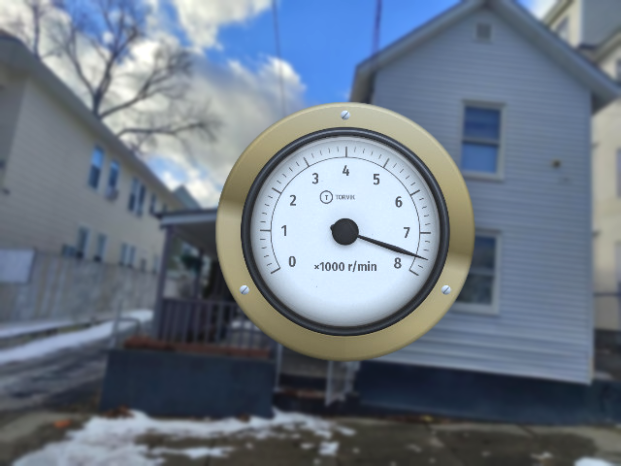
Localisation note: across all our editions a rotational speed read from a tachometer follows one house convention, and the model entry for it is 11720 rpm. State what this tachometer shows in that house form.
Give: 7600 rpm
